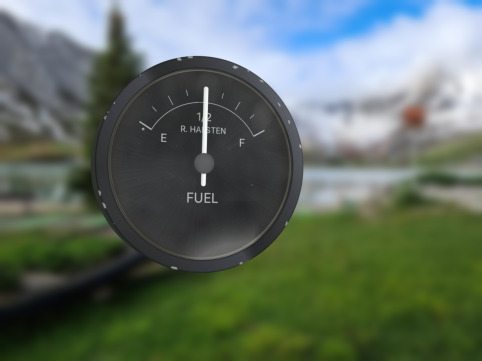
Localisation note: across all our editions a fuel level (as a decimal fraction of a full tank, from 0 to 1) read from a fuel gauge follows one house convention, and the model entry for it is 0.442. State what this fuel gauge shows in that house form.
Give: 0.5
